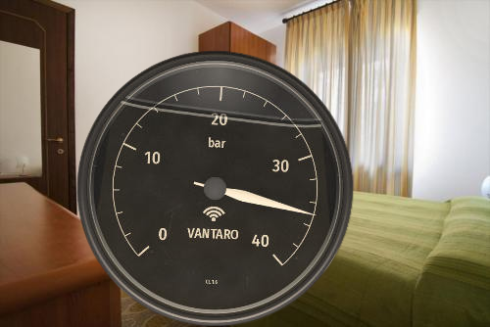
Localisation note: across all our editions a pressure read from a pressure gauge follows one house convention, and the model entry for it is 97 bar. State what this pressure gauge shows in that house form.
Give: 35 bar
